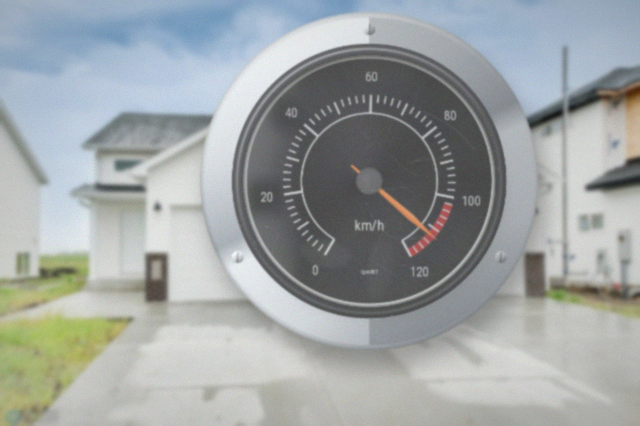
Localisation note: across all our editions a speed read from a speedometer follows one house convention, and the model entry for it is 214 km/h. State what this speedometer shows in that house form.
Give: 112 km/h
